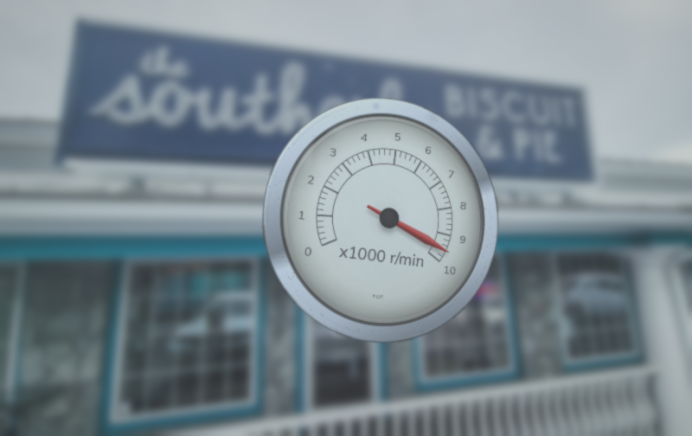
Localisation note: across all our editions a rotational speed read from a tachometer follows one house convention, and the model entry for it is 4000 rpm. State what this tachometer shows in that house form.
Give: 9600 rpm
